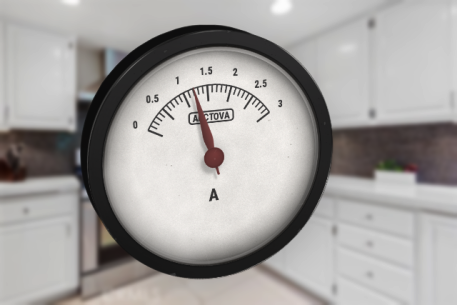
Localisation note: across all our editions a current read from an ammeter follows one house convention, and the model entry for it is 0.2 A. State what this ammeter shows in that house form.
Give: 1.2 A
